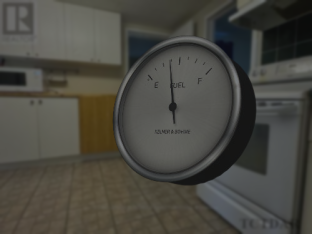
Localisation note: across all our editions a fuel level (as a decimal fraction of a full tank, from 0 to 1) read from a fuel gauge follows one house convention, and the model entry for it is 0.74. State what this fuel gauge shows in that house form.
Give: 0.375
